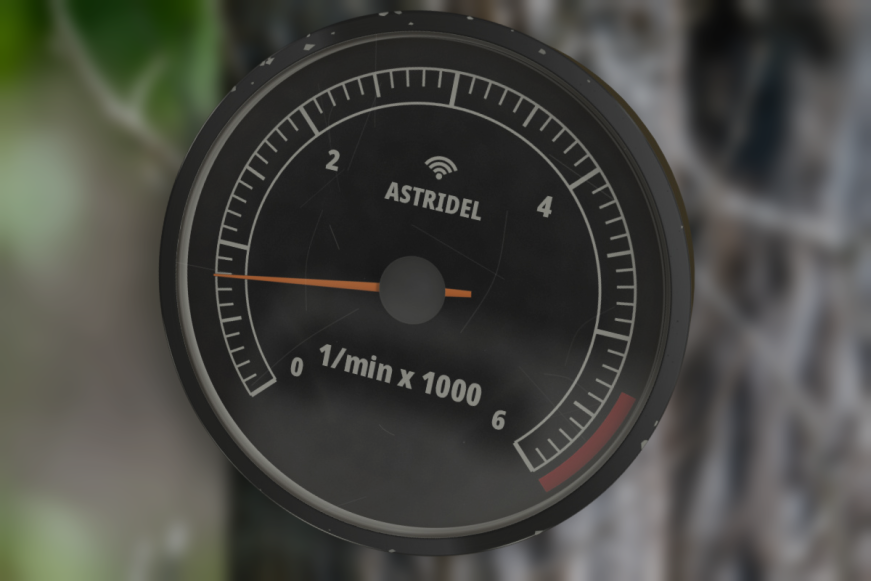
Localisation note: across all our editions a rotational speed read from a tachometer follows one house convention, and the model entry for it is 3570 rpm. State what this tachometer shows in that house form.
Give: 800 rpm
